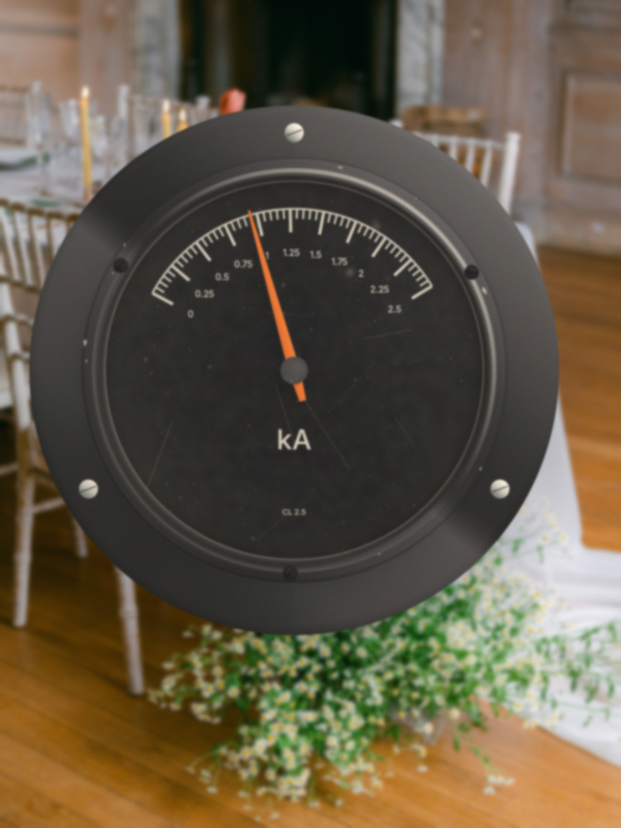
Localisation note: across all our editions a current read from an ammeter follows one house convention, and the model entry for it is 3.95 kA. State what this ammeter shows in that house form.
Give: 0.95 kA
